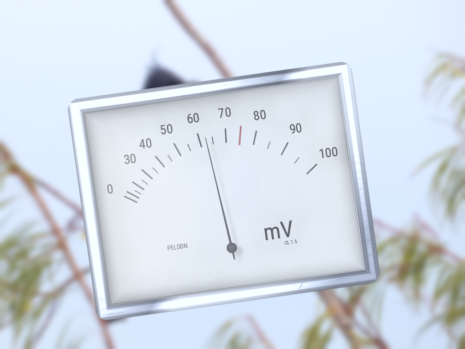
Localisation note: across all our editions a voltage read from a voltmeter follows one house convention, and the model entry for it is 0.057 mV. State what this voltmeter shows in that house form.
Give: 62.5 mV
